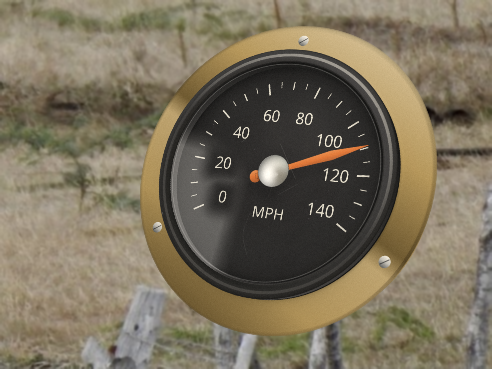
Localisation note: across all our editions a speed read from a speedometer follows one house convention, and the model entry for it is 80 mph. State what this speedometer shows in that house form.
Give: 110 mph
